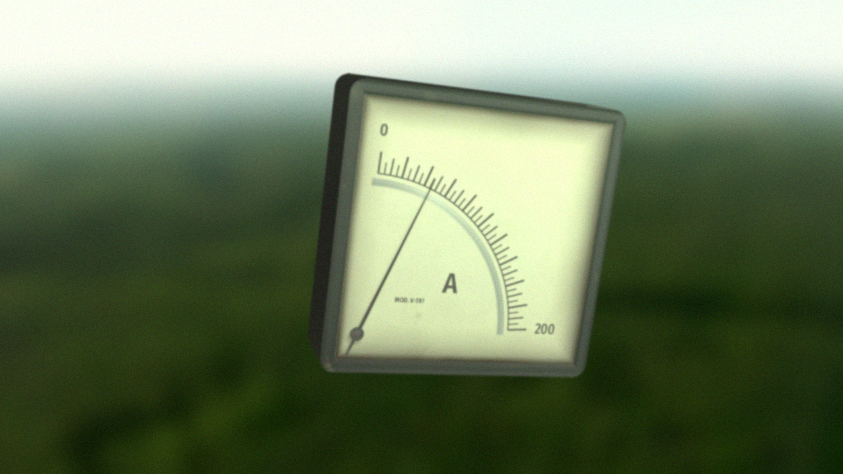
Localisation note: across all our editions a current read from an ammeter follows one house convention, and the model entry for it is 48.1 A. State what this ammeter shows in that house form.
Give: 45 A
